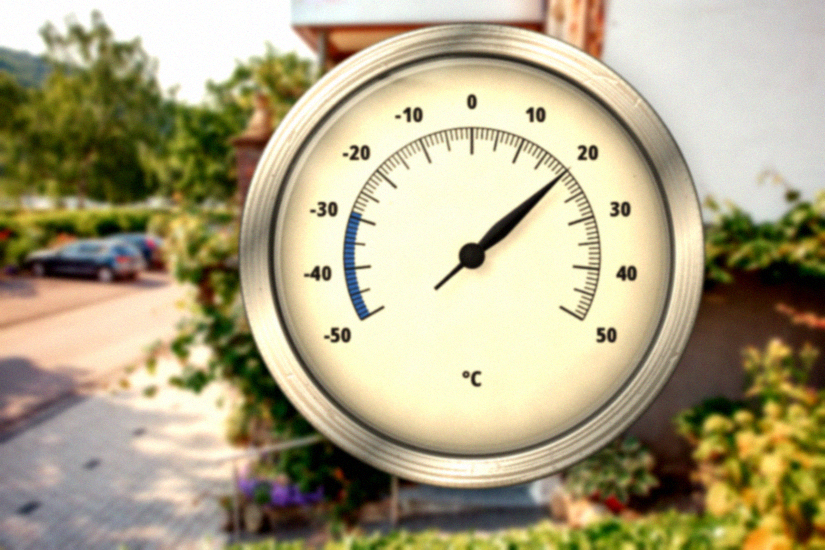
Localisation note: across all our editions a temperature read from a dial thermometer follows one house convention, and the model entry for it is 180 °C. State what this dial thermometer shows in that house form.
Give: 20 °C
